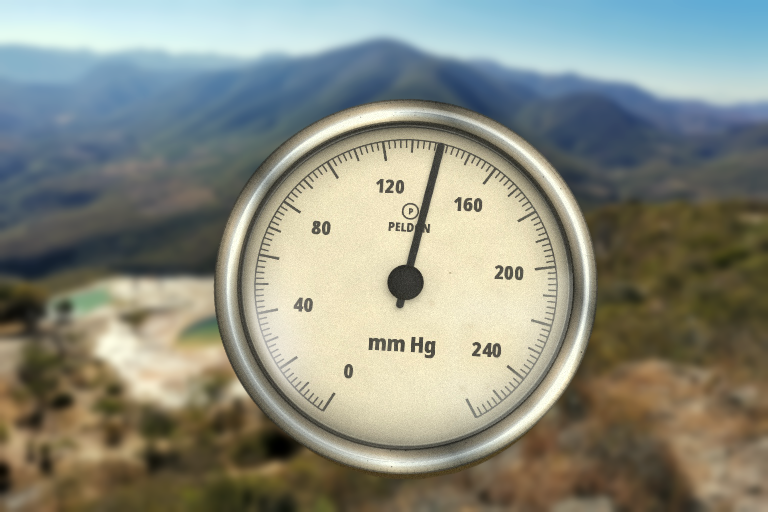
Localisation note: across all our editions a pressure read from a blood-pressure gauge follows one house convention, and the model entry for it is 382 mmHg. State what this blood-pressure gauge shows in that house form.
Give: 140 mmHg
